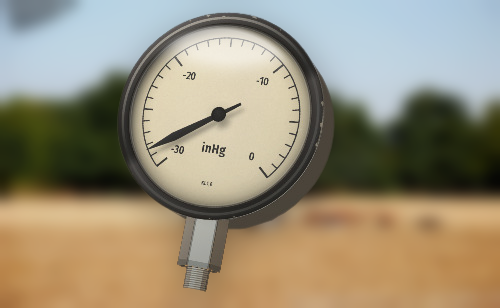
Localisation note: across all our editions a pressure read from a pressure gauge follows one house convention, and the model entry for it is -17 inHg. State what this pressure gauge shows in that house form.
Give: -28.5 inHg
